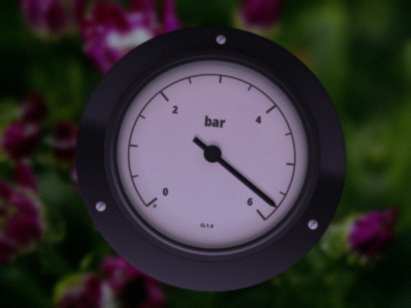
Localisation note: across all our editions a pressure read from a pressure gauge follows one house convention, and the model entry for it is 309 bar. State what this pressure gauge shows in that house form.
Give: 5.75 bar
